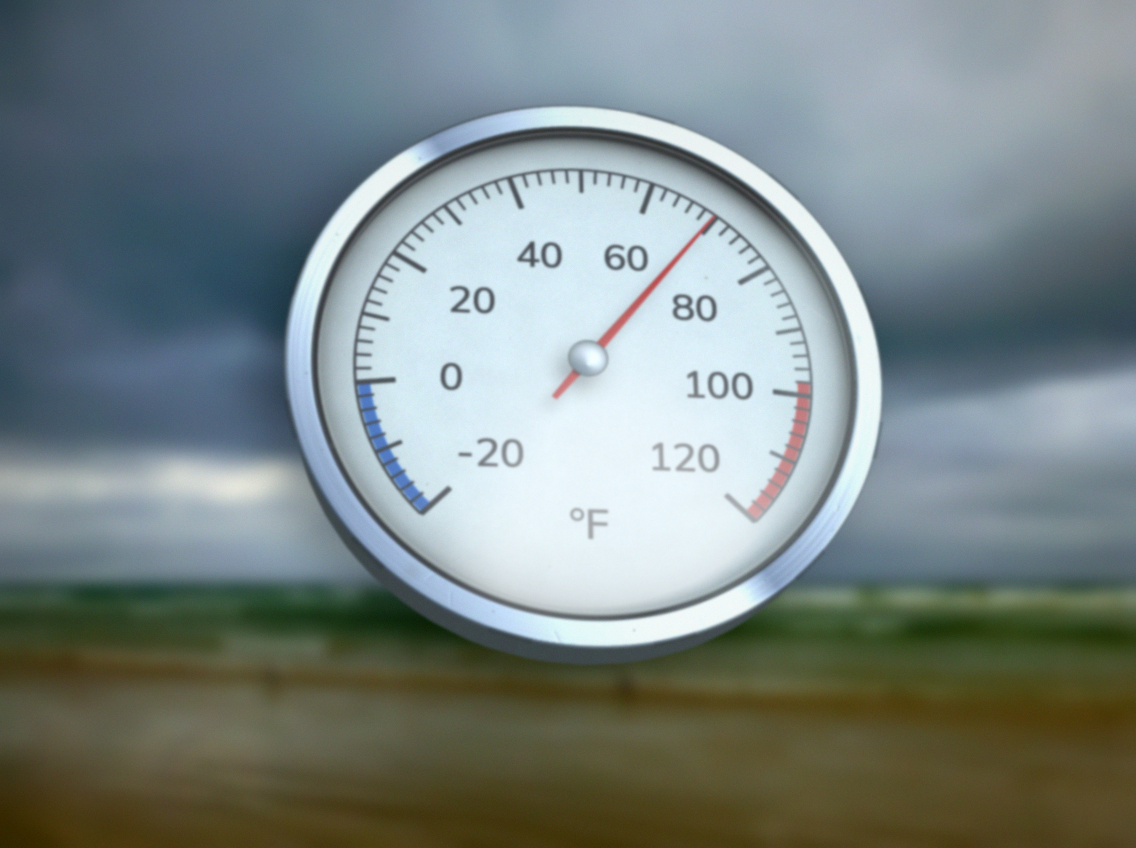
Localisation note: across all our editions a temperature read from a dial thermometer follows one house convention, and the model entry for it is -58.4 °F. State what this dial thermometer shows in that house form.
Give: 70 °F
